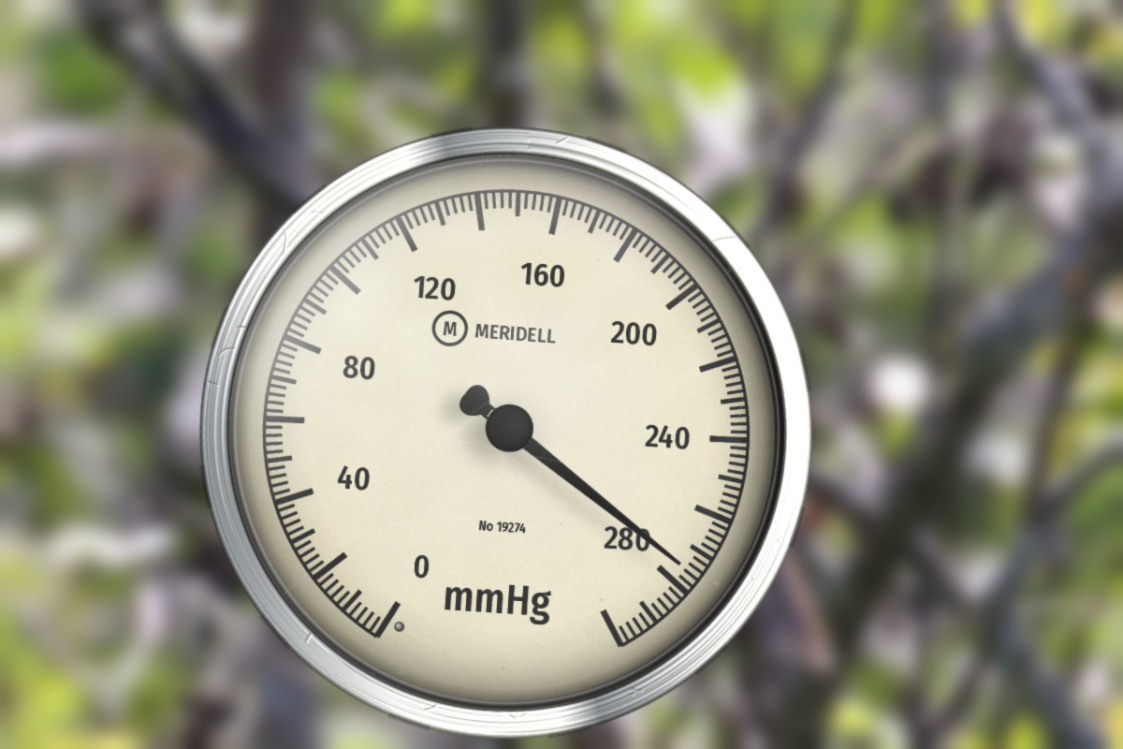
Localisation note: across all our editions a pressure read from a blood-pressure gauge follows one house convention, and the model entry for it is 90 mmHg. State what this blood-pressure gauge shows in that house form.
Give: 276 mmHg
